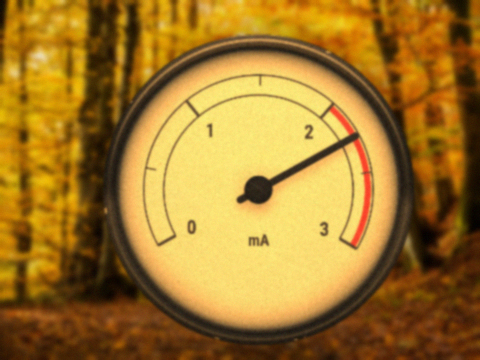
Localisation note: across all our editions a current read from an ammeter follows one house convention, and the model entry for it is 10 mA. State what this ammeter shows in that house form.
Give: 2.25 mA
